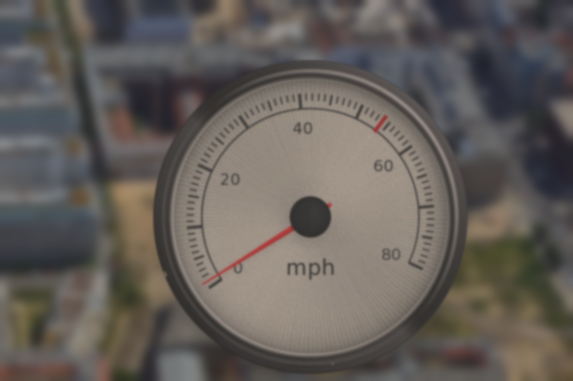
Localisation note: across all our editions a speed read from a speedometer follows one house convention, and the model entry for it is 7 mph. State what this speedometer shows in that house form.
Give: 1 mph
